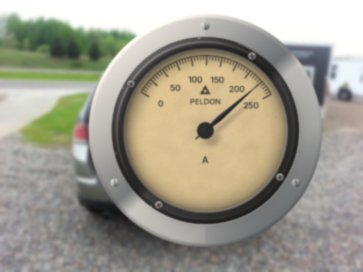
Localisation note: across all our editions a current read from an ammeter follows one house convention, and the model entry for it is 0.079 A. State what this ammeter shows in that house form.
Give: 225 A
